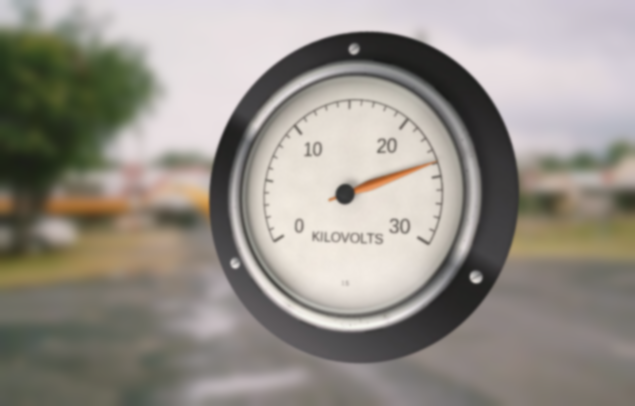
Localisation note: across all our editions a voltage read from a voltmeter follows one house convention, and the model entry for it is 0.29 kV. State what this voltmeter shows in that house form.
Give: 24 kV
